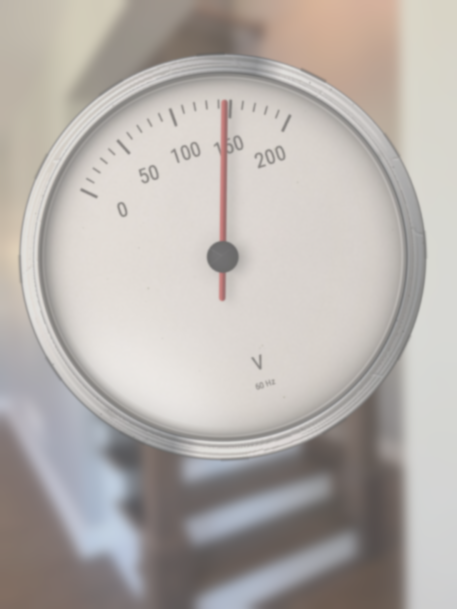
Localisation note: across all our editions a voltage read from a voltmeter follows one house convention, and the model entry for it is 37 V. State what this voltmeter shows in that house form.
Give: 145 V
